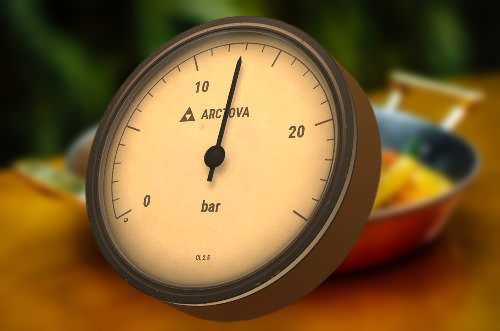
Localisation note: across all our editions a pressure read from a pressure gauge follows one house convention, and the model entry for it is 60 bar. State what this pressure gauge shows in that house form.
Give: 13 bar
